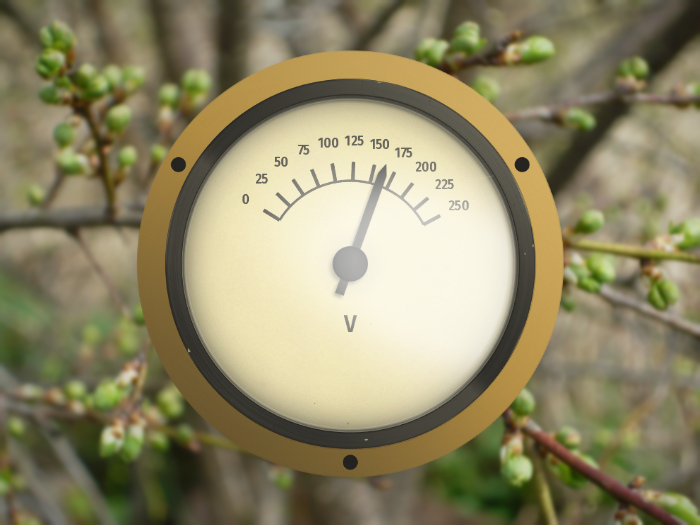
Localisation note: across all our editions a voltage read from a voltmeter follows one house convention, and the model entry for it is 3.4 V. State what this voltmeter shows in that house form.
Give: 162.5 V
